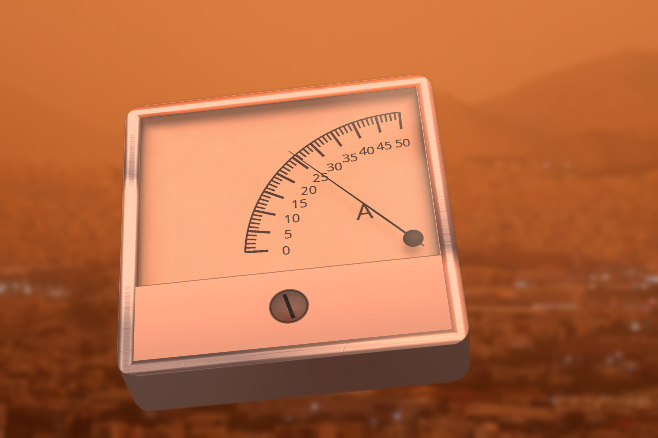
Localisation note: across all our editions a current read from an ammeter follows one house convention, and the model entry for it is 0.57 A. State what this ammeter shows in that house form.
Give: 25 A
